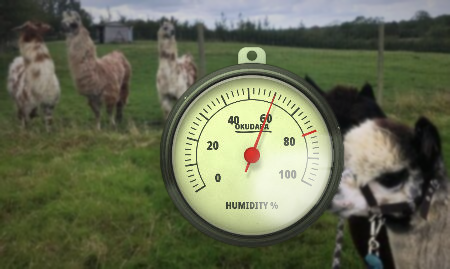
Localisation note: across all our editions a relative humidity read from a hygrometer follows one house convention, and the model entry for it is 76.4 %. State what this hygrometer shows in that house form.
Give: 60 %
